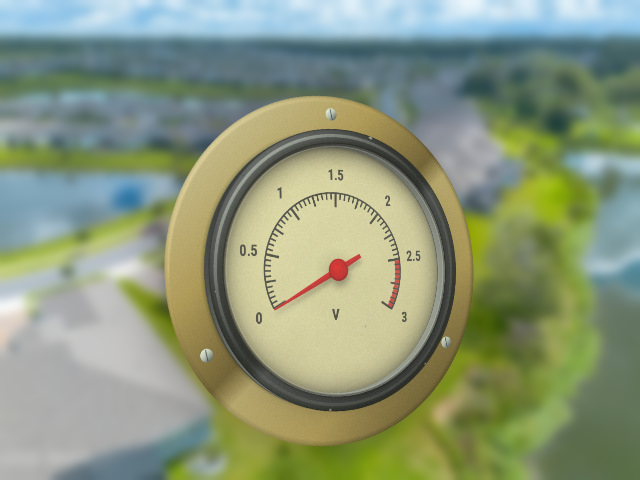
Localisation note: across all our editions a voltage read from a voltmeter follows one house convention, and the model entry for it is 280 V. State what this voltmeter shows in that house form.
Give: 0 V
